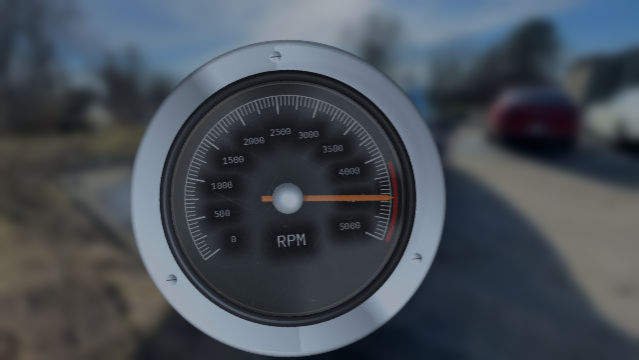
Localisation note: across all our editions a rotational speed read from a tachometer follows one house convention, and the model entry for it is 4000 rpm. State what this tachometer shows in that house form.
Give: 4500 rpm
